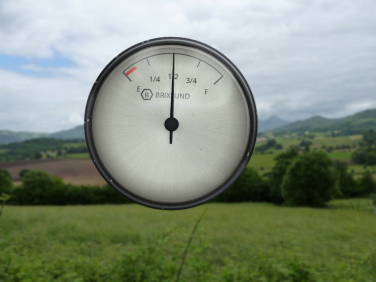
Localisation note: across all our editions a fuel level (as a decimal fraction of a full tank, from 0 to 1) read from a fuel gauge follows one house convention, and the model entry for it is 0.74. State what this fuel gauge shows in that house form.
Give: 0.5
